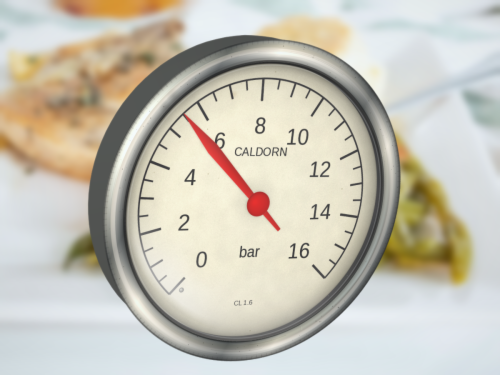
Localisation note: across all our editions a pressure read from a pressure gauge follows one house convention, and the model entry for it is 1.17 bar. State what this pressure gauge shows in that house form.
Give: 5.5 bar
